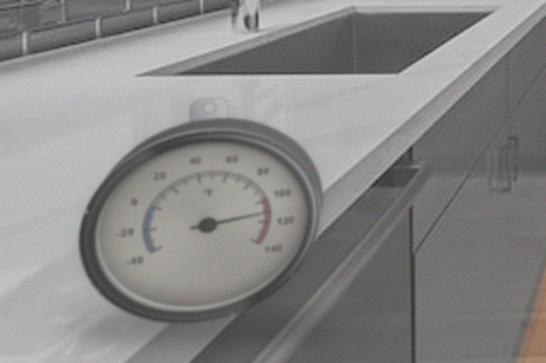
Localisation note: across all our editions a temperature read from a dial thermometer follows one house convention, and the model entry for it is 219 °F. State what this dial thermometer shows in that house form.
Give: 110 °F
